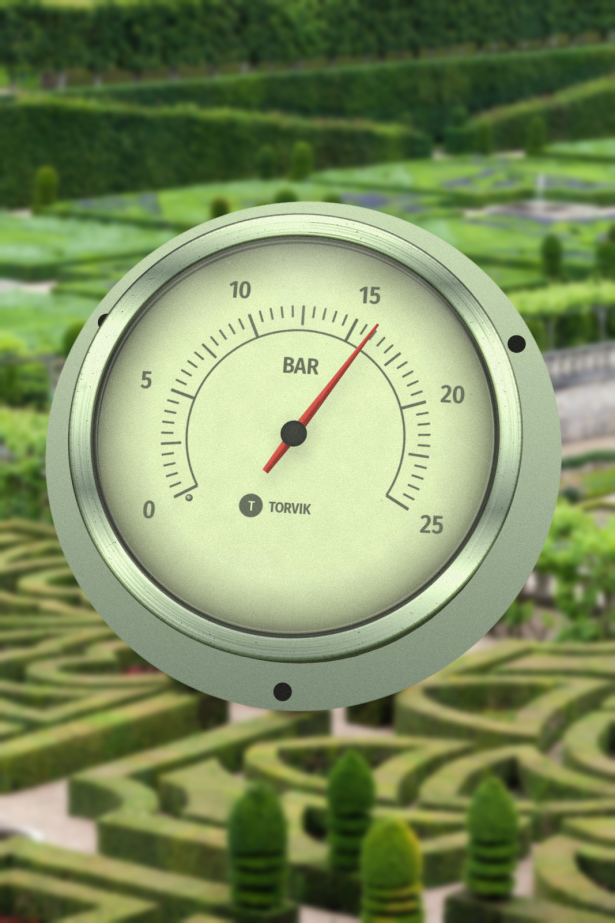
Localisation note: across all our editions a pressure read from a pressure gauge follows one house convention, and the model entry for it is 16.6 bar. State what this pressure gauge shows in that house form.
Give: 16 bar
